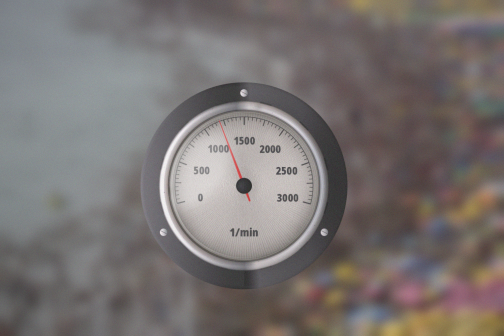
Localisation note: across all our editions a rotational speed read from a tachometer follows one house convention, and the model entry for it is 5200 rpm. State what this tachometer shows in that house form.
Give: 1200 rpm
